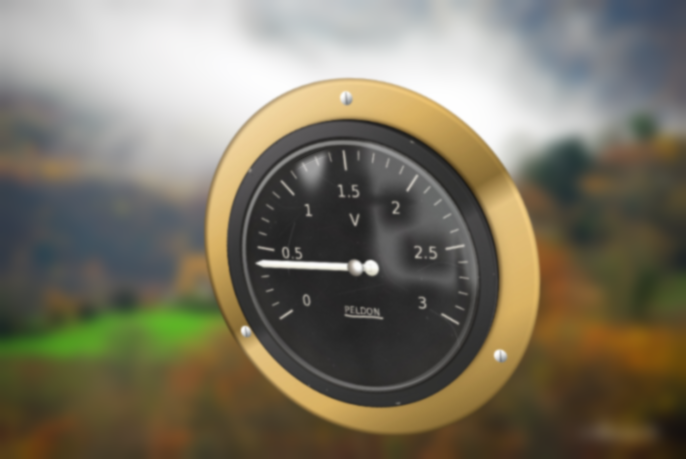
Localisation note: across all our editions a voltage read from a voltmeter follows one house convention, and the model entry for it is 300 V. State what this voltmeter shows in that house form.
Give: 0.4 V
